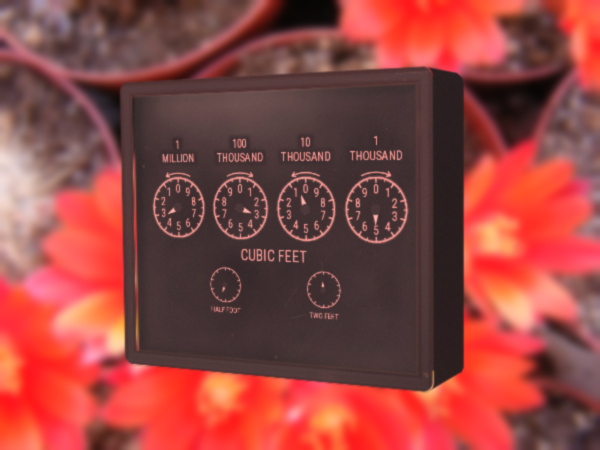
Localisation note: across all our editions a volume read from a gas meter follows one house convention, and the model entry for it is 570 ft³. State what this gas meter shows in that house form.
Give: 330500 ft³
